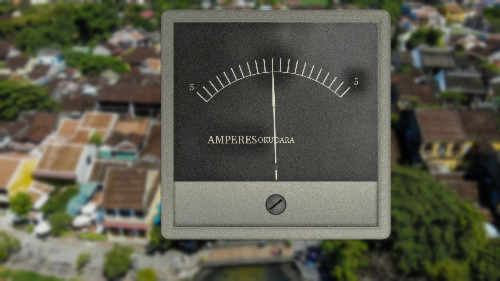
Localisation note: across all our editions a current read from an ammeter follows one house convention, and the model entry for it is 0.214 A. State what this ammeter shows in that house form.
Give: 0 A
